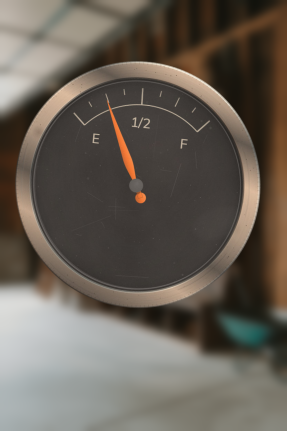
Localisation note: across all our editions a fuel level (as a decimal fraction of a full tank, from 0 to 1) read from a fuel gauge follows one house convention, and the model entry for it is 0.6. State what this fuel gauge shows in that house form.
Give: 0.25
